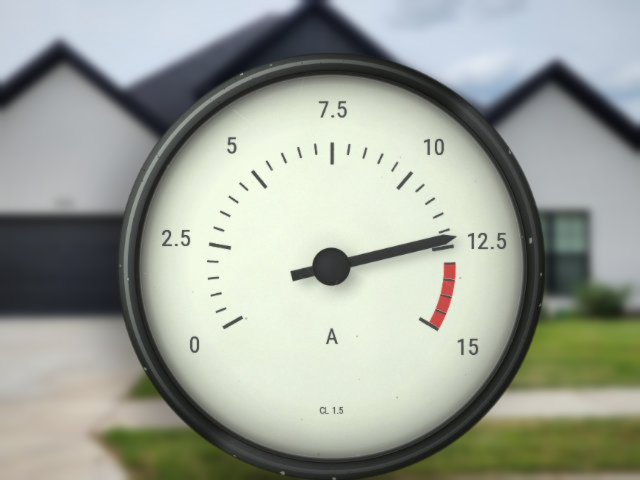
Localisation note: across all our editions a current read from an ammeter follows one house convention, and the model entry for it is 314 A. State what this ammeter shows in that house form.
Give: 12.25 A
